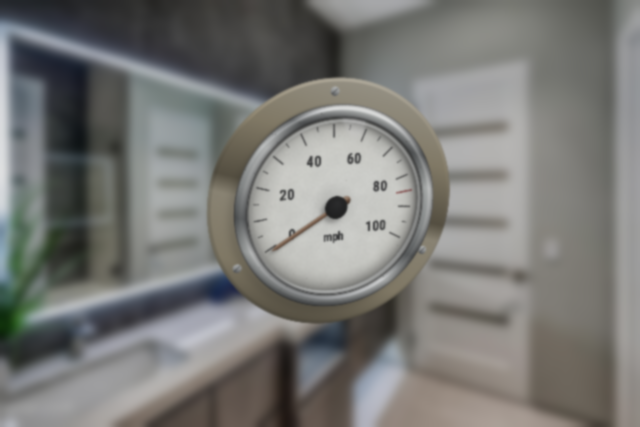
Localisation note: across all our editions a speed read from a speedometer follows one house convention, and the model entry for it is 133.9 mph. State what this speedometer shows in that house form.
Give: 0 mph
